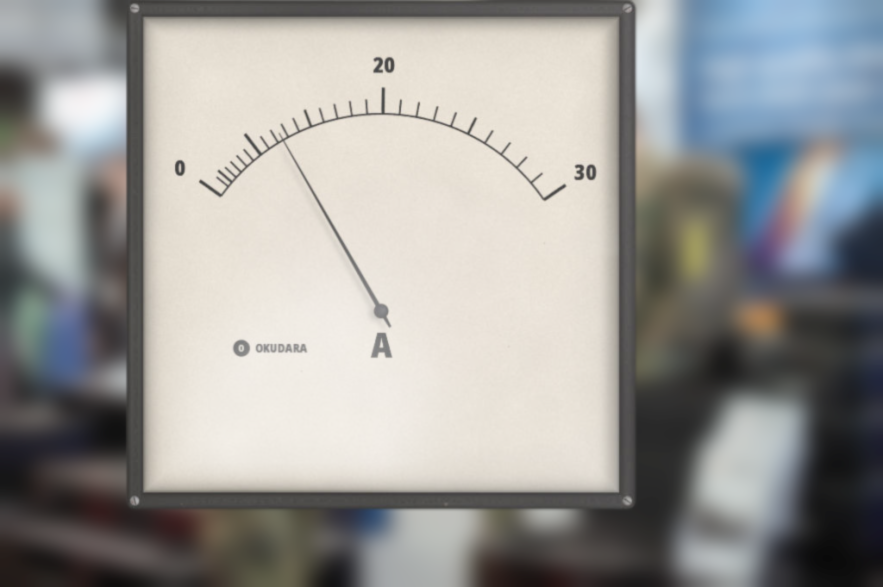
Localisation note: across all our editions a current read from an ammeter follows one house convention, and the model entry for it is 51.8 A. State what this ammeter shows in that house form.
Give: 12.5 A
